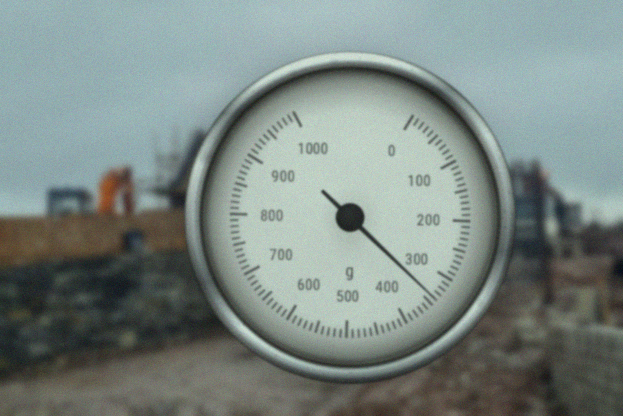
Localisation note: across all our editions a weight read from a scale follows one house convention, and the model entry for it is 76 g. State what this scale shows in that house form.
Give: 340 g
